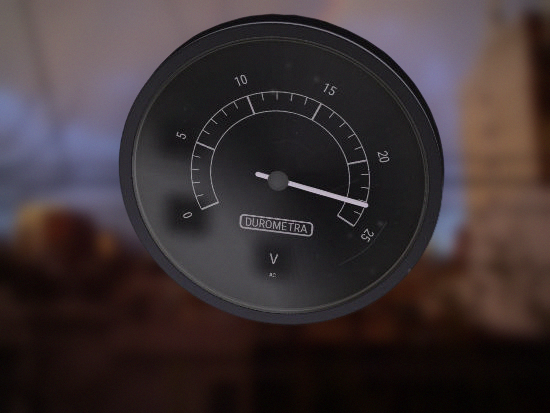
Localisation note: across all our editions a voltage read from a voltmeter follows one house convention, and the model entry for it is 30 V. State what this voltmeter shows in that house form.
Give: 23 V
